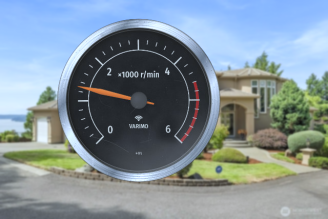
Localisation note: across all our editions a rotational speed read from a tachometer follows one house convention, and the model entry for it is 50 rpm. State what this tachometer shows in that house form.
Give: 1300 rpm
